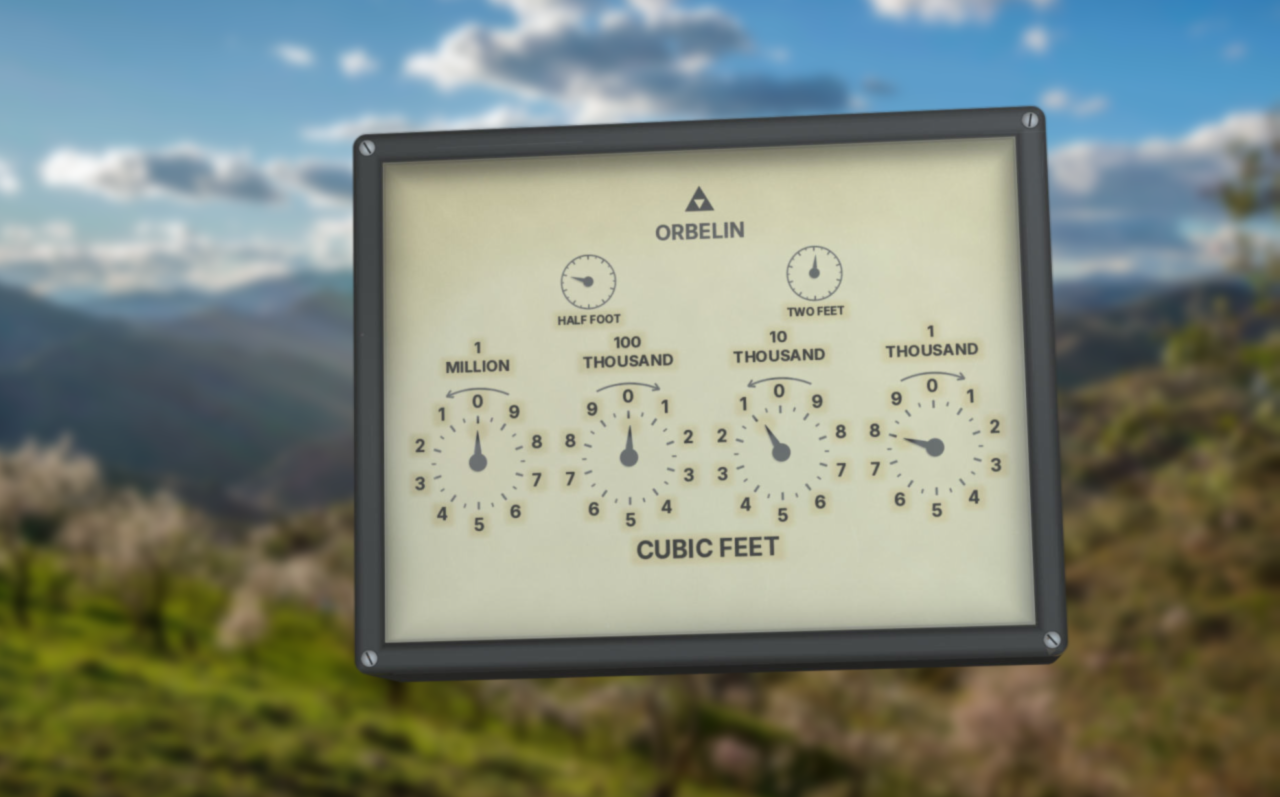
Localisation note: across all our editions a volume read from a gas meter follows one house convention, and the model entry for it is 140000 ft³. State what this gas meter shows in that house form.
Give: 800 ft³
